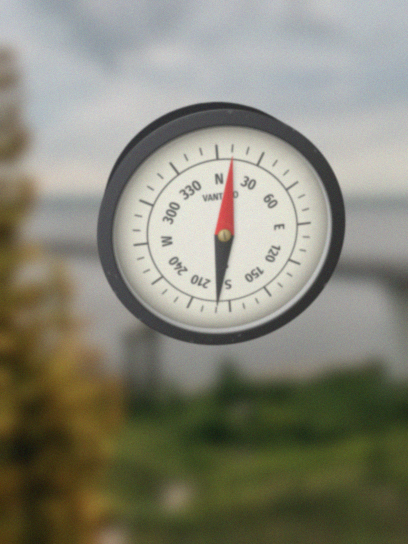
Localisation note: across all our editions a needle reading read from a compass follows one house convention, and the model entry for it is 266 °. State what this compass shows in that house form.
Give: 10 °
